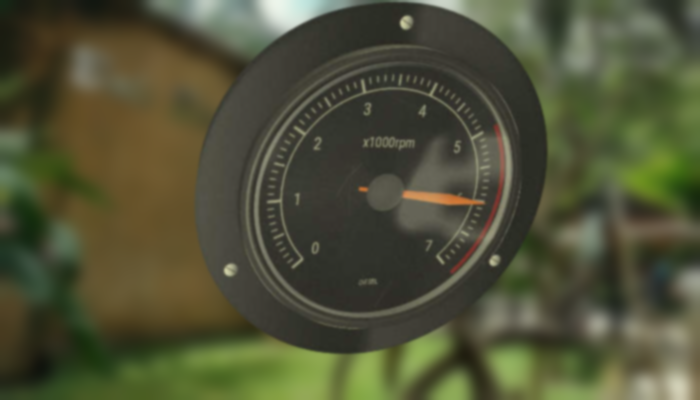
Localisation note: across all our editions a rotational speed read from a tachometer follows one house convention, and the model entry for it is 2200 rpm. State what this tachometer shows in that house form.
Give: 6000 rpm
